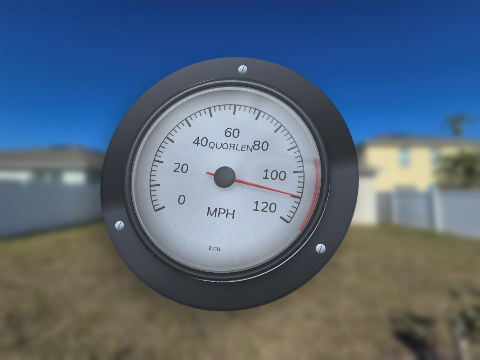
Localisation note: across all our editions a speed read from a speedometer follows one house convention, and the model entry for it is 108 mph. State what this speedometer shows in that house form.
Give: 110 mph
